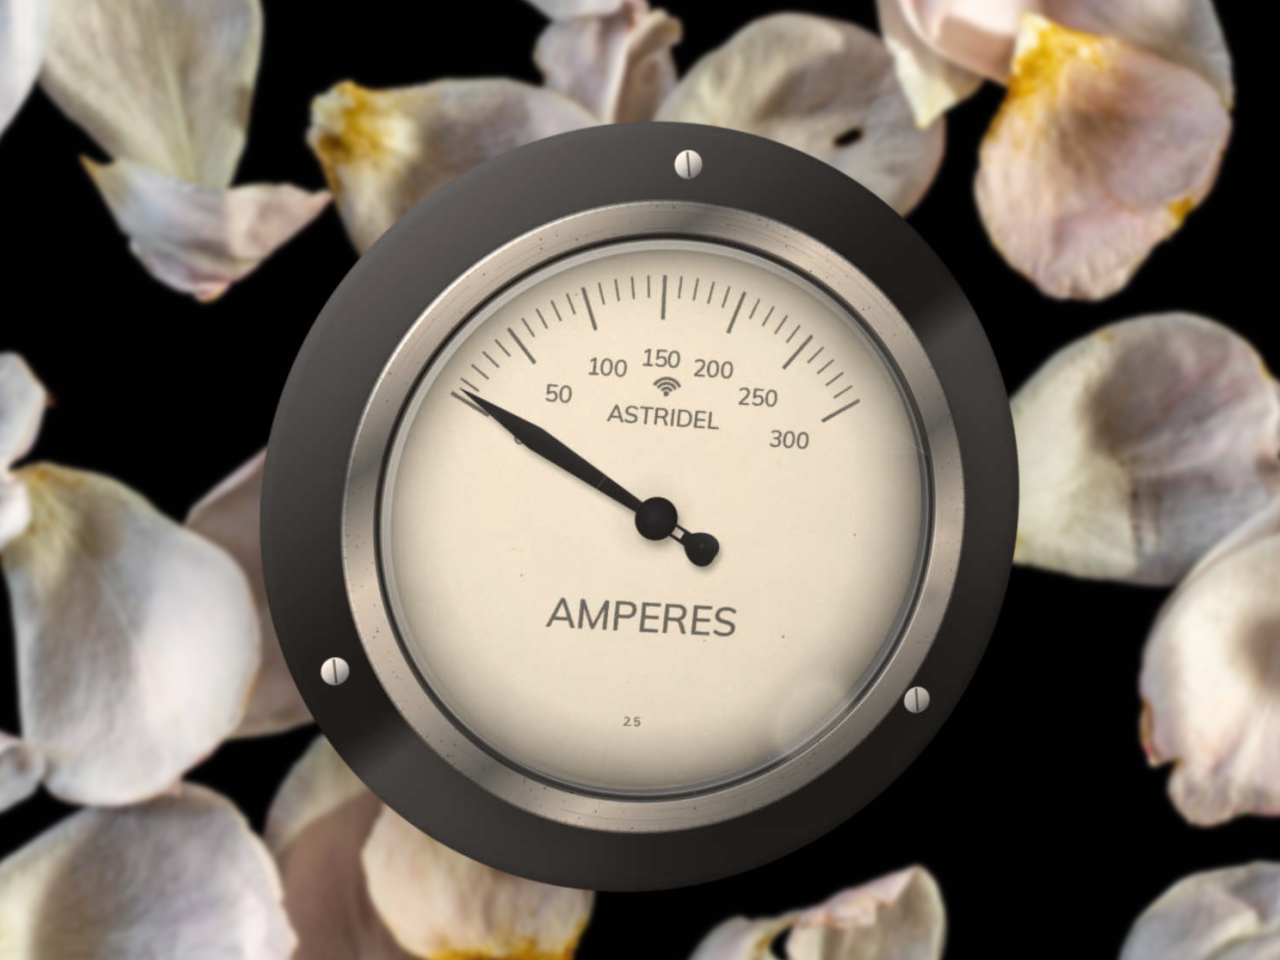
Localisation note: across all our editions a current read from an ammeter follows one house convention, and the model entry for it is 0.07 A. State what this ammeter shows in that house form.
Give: 5 A
